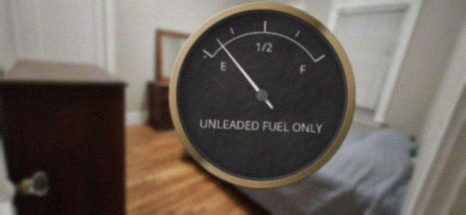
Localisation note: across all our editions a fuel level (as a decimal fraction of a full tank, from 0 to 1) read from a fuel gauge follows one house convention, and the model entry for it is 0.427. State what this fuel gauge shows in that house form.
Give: 0.125
